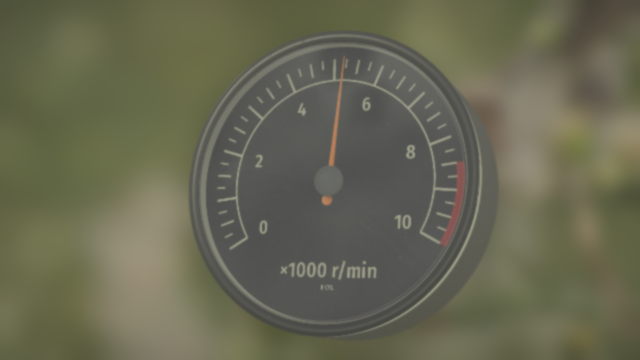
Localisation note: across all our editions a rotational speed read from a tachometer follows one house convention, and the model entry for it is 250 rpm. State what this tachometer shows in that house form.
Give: 5250 rpm
